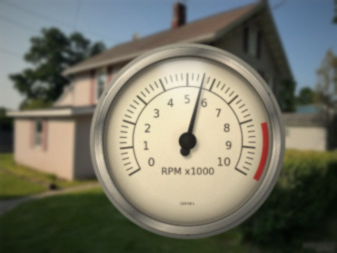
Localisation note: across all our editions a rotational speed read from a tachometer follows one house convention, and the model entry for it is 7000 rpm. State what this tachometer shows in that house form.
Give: 5600 rpm
